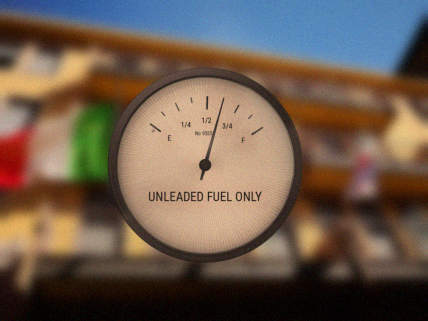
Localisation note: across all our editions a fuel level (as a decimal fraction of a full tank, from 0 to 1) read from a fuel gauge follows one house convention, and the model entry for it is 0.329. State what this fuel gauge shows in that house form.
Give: 0.625
